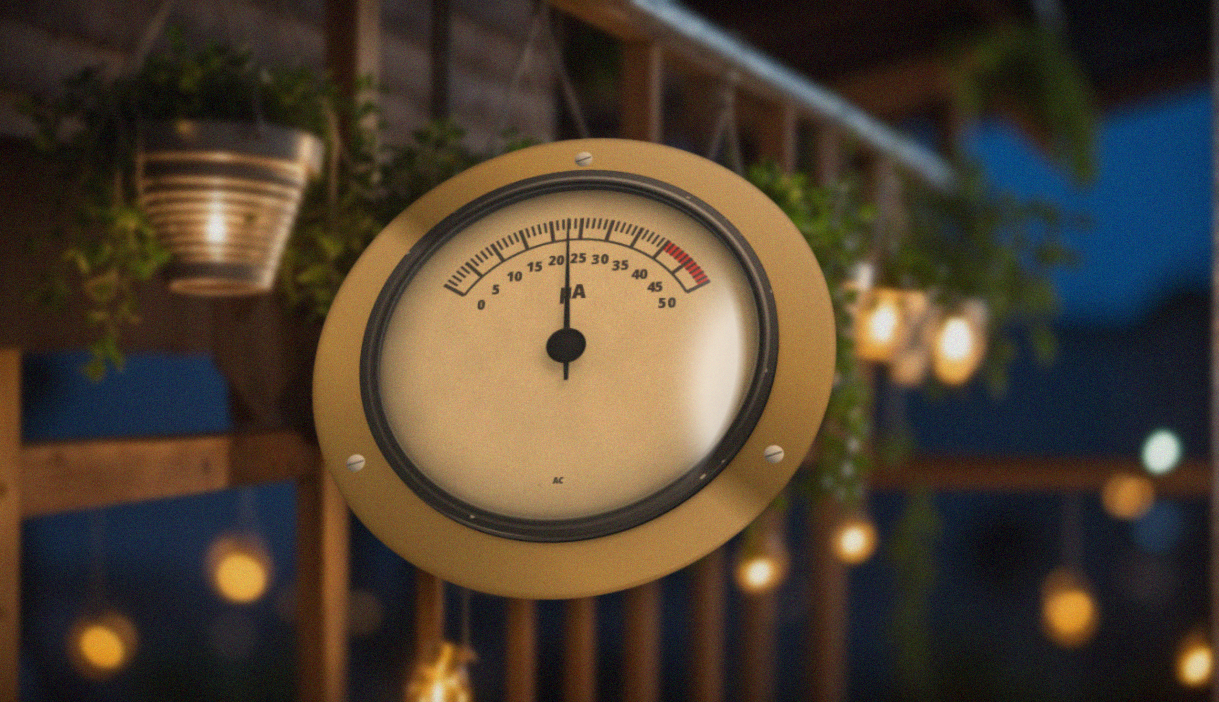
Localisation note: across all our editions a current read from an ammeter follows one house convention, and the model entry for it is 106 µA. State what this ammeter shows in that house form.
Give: 23 µA
